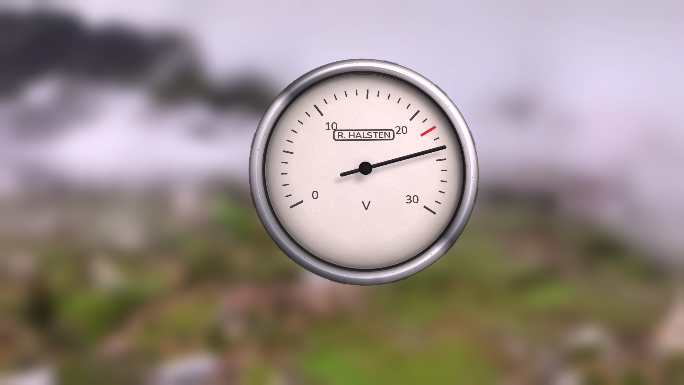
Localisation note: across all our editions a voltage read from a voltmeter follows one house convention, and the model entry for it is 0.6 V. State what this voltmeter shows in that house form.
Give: 24 V
